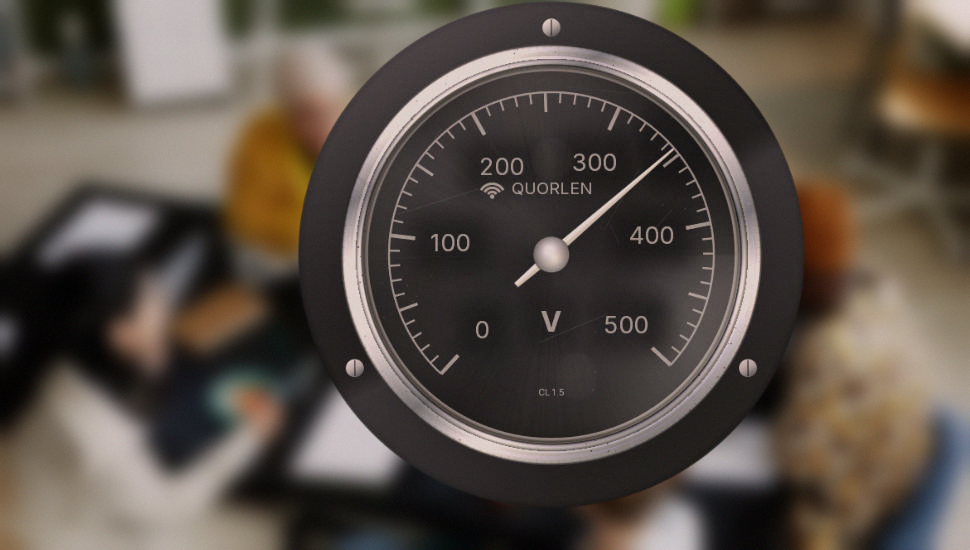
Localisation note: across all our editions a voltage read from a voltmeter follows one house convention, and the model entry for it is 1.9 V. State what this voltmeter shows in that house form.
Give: 345 V
